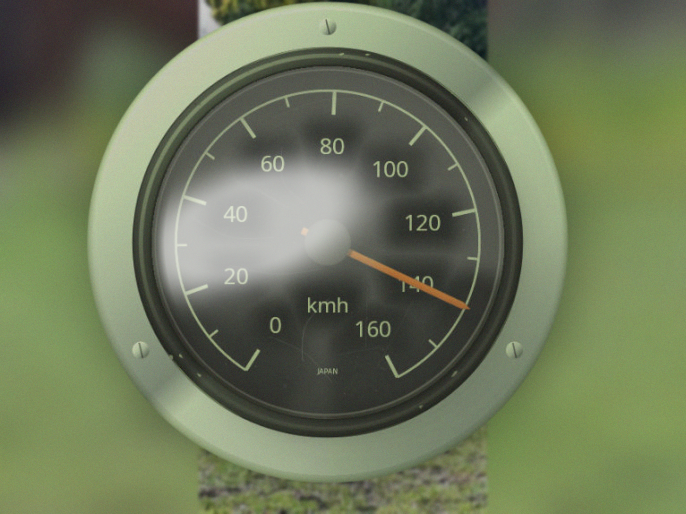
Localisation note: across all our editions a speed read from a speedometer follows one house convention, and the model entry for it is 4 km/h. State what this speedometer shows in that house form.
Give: 140 km/h
